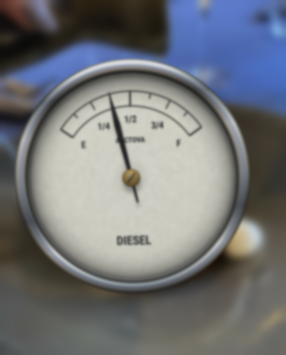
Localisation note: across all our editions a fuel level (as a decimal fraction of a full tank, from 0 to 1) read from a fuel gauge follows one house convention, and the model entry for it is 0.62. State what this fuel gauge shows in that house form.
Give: 0.375
